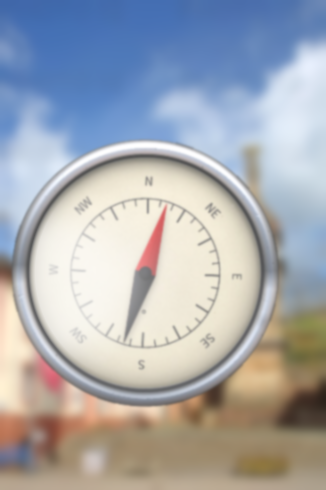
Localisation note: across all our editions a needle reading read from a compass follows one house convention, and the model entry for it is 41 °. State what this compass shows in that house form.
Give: 15 °
